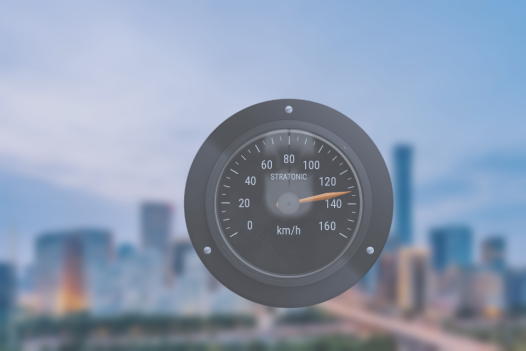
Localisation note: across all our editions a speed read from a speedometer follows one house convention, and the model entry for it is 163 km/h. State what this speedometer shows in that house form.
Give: 132.5 km/h
